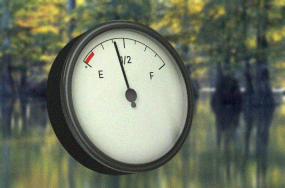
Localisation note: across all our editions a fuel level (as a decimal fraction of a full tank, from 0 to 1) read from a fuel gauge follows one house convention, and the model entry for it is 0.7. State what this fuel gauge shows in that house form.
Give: 0.375
